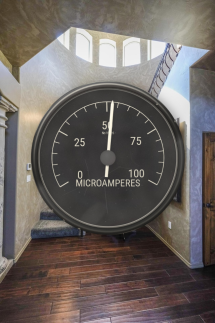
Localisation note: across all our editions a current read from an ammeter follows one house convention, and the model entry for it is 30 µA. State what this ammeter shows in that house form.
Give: 52.5 µA
